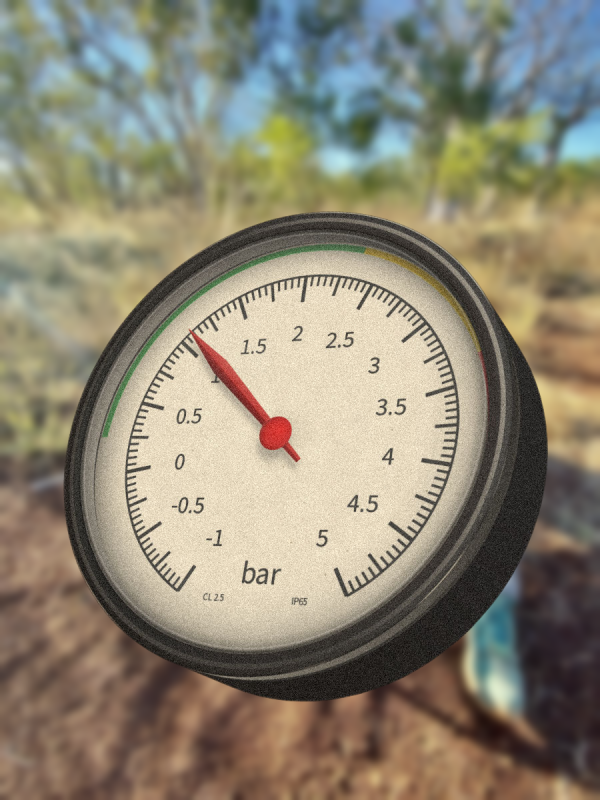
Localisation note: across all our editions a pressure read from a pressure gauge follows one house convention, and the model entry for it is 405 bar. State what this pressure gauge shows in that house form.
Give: 1.1 bar
